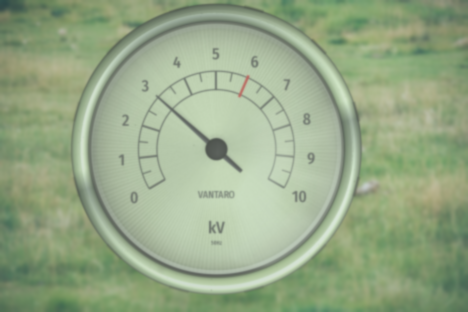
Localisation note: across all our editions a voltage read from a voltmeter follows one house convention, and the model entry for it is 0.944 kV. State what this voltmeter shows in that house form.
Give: 3 kV
